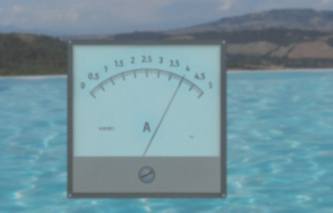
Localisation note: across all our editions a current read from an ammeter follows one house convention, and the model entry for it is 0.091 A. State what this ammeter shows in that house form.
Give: 4 A
